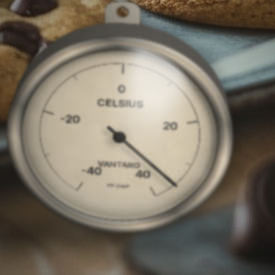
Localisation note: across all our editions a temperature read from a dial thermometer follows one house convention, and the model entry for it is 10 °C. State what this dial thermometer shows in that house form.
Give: 35 °C
